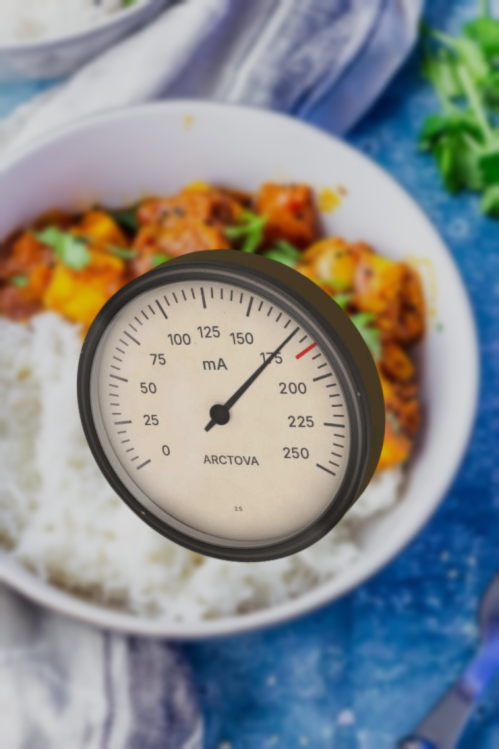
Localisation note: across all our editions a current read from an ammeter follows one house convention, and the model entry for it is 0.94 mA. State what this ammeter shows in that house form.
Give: 175 mA
